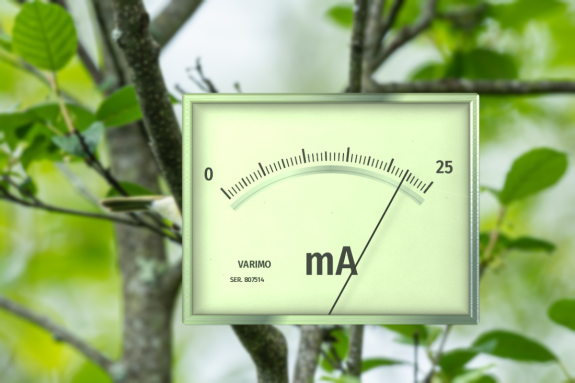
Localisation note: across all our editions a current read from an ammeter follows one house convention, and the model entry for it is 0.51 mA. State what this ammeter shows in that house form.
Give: 22 mA
